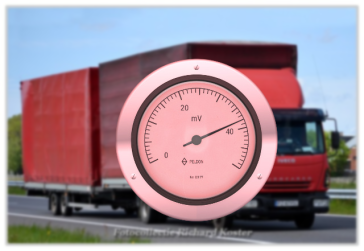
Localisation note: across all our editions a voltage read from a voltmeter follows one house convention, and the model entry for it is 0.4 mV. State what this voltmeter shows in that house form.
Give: 38 mV
